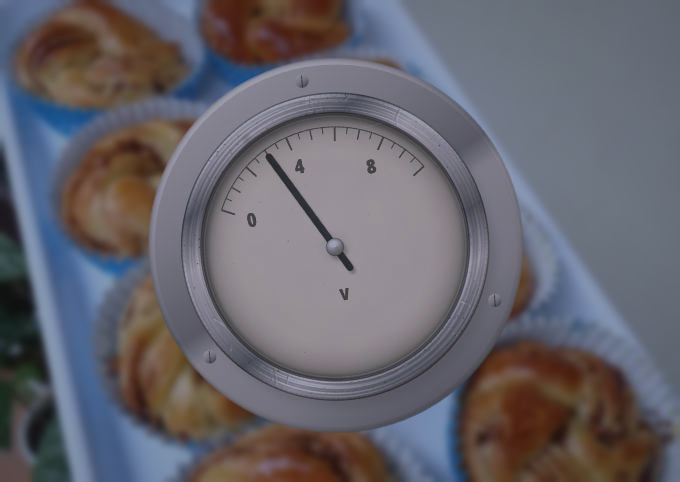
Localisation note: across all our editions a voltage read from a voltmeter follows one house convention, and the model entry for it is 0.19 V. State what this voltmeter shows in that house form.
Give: 3 V
